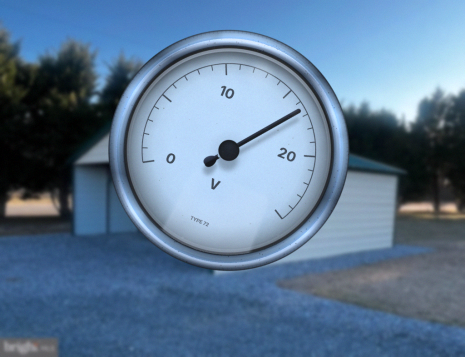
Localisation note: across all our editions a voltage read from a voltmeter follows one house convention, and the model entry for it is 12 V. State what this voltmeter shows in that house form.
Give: 16.5 V
